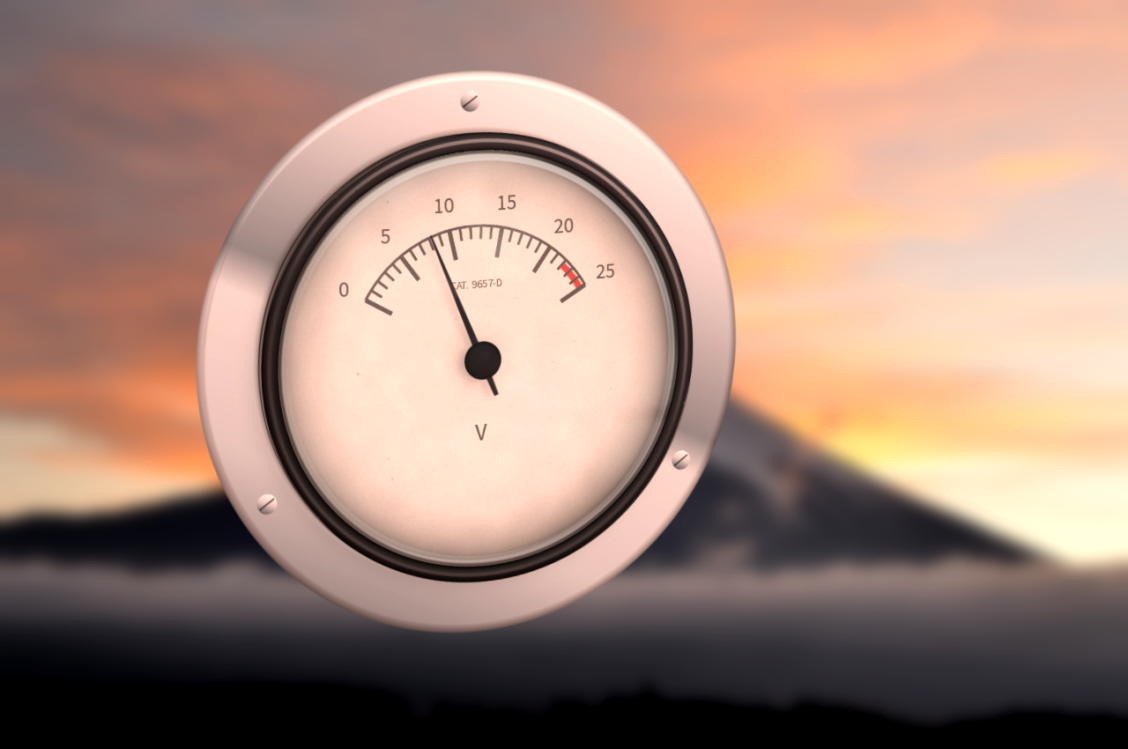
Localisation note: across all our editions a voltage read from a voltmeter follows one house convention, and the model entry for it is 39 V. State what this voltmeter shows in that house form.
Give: 8 V
